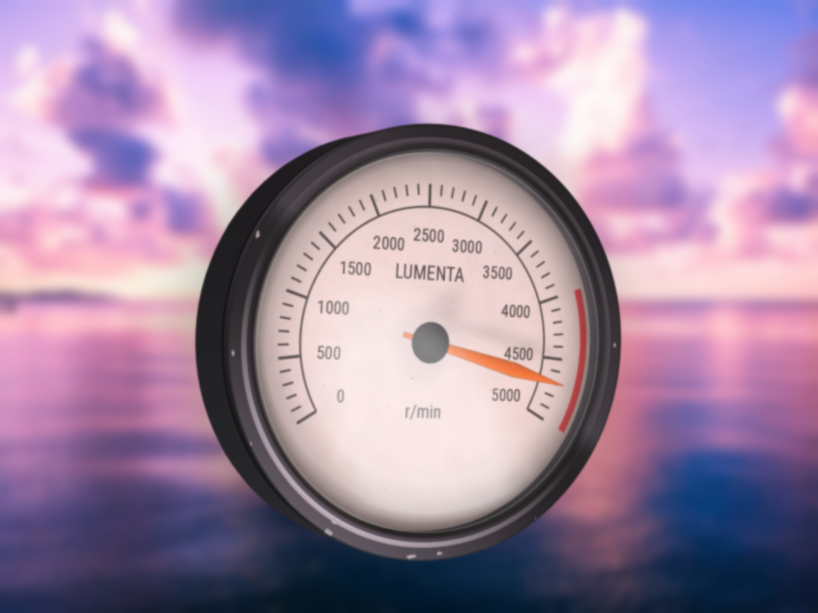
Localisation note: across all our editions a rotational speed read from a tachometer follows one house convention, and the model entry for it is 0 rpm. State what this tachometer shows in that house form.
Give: 4700 rpm
